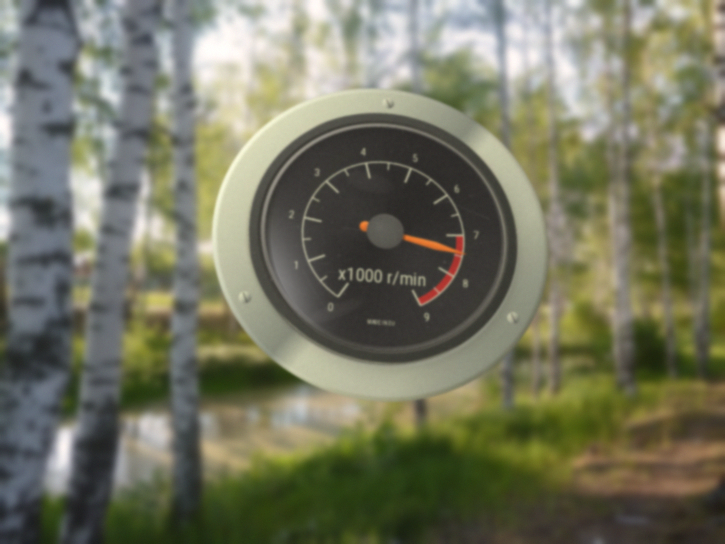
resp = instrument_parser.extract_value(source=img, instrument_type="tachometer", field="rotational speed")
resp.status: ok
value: 7500 rpm
